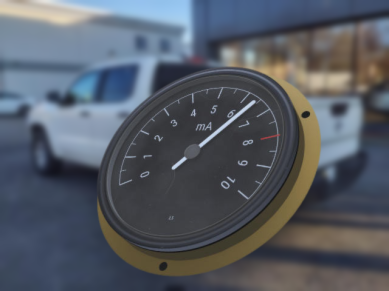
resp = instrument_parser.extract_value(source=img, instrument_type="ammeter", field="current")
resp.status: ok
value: 6.5 mA
